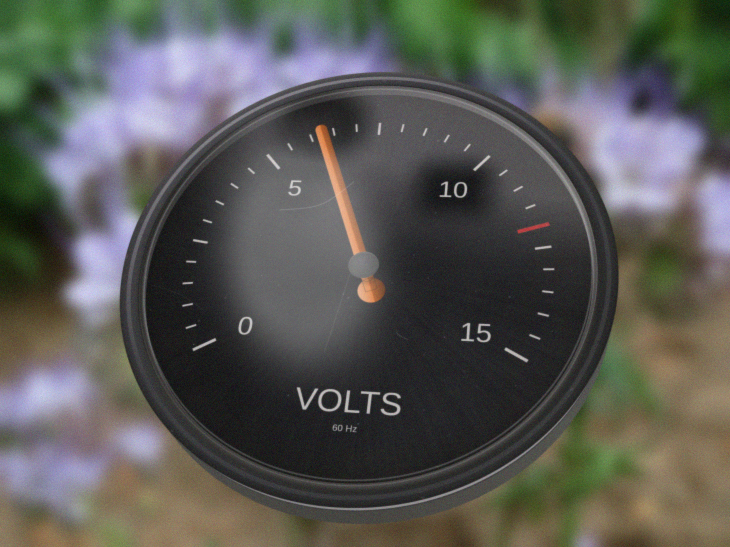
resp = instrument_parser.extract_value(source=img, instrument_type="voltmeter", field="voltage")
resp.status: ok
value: 6.25 V
